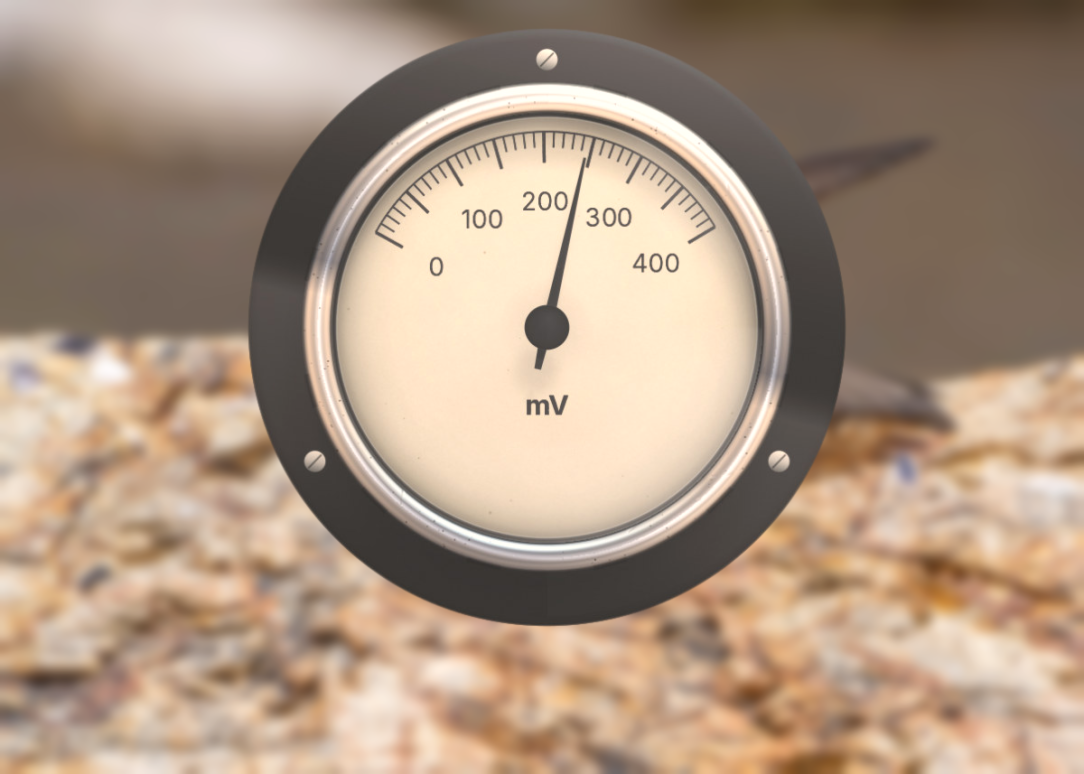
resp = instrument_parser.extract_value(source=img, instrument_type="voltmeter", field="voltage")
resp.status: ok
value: 245 mV
